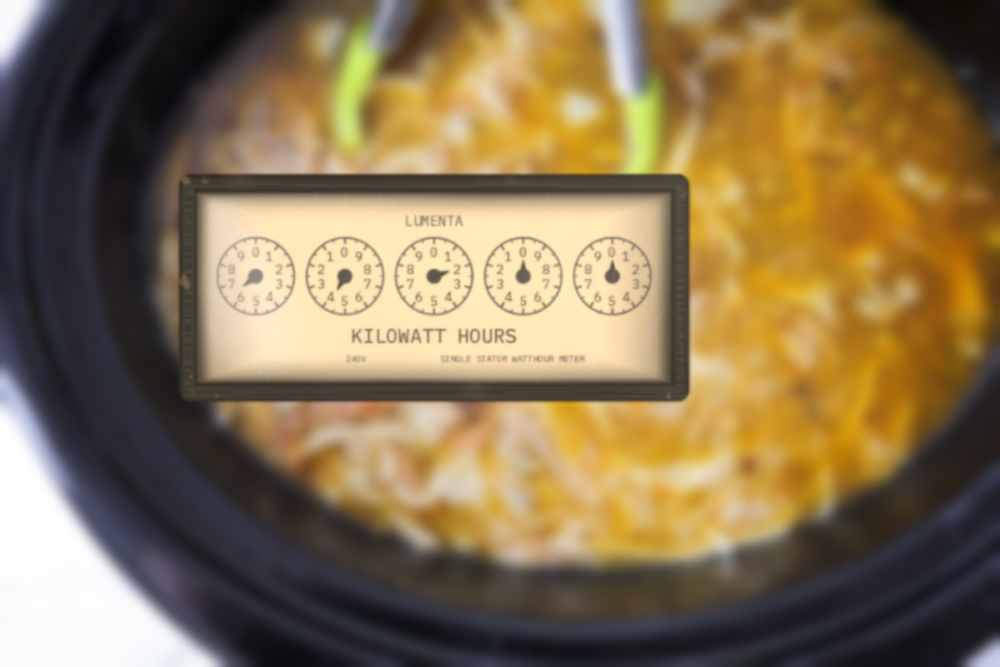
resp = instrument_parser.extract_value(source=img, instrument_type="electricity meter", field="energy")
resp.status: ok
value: 64200 kWh
